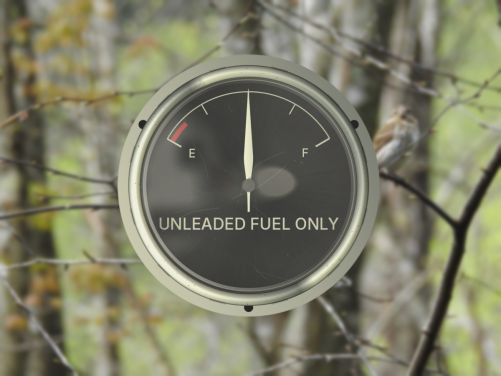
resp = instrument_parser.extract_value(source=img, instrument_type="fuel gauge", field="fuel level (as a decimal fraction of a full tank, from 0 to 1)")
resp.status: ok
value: 0.5
